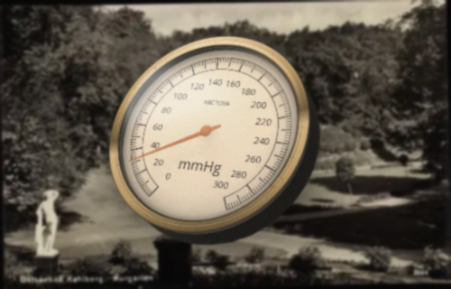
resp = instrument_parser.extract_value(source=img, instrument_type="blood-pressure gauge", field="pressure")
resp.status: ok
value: 30 mmHg
